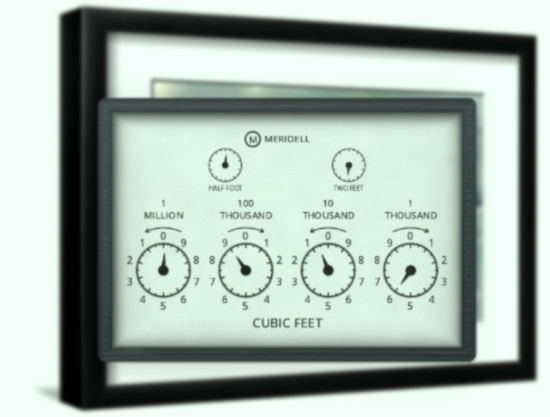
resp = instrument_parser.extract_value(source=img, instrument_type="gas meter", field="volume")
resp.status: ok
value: 990600 ft³
